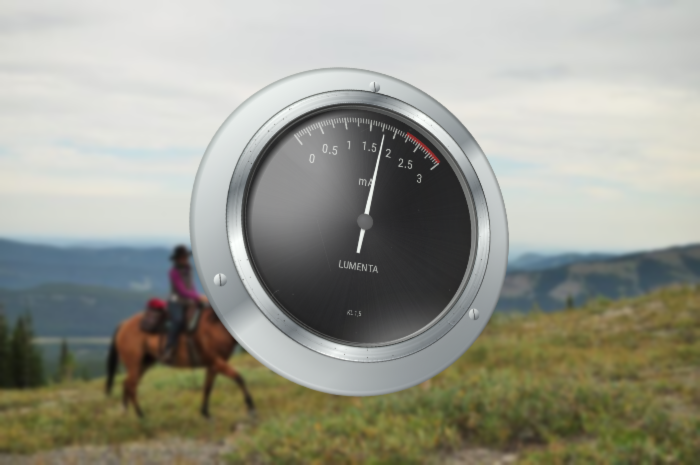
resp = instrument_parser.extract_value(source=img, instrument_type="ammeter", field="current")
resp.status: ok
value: 1.75 mA
